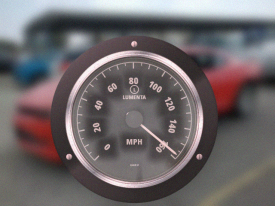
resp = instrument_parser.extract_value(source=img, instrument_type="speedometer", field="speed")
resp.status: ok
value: 157.5 mph
